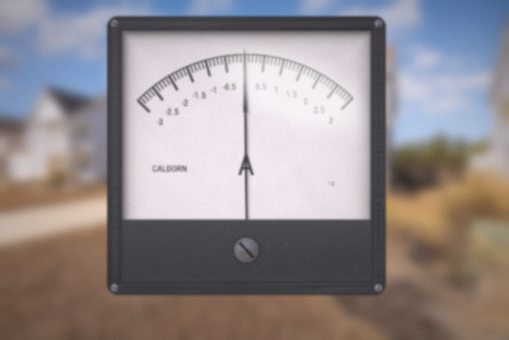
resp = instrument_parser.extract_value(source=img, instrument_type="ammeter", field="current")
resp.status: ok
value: 0 A
